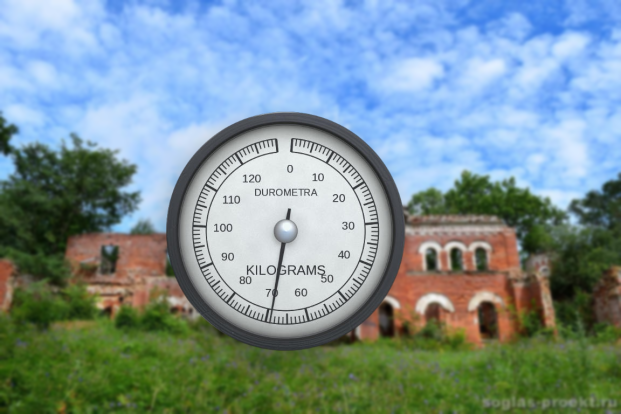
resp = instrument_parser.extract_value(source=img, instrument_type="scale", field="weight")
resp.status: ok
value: 69 kg
